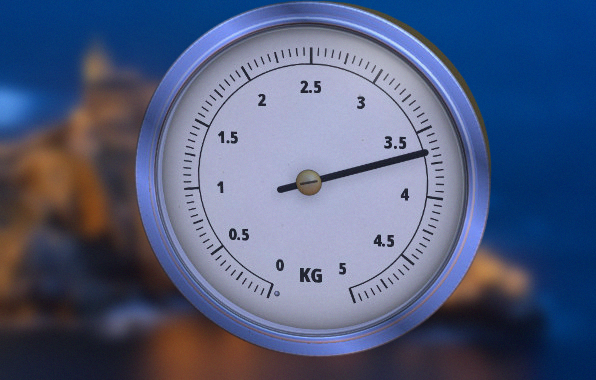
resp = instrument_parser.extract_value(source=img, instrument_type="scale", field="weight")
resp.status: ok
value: 3.65 kg
